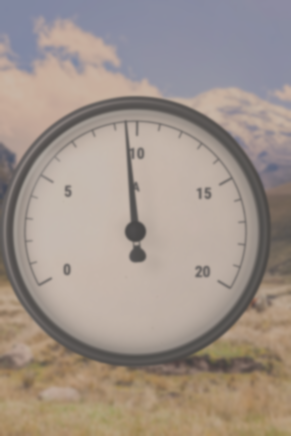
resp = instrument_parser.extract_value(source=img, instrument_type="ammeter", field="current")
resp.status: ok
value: 9.5 A
